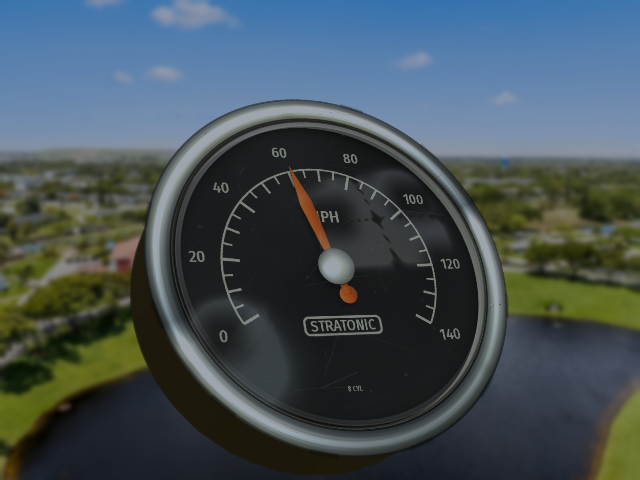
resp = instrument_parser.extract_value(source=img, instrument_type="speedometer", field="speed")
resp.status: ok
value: 60 mph
